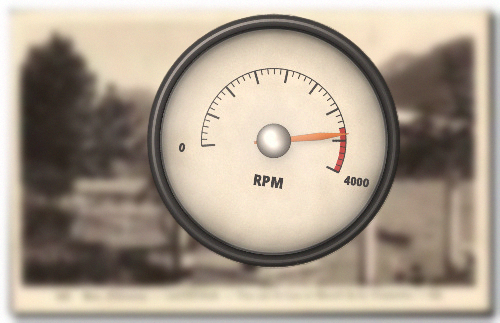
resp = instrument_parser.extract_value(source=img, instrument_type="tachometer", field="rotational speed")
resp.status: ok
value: 3400 rpm
